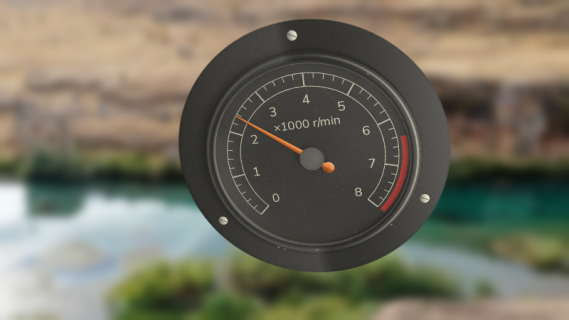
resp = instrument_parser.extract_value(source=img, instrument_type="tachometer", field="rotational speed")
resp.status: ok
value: 2400 rpm
